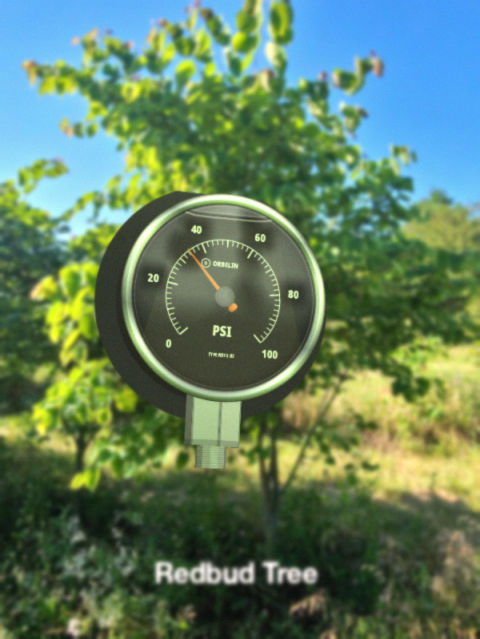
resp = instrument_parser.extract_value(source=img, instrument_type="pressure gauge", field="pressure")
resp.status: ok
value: 34 psi
